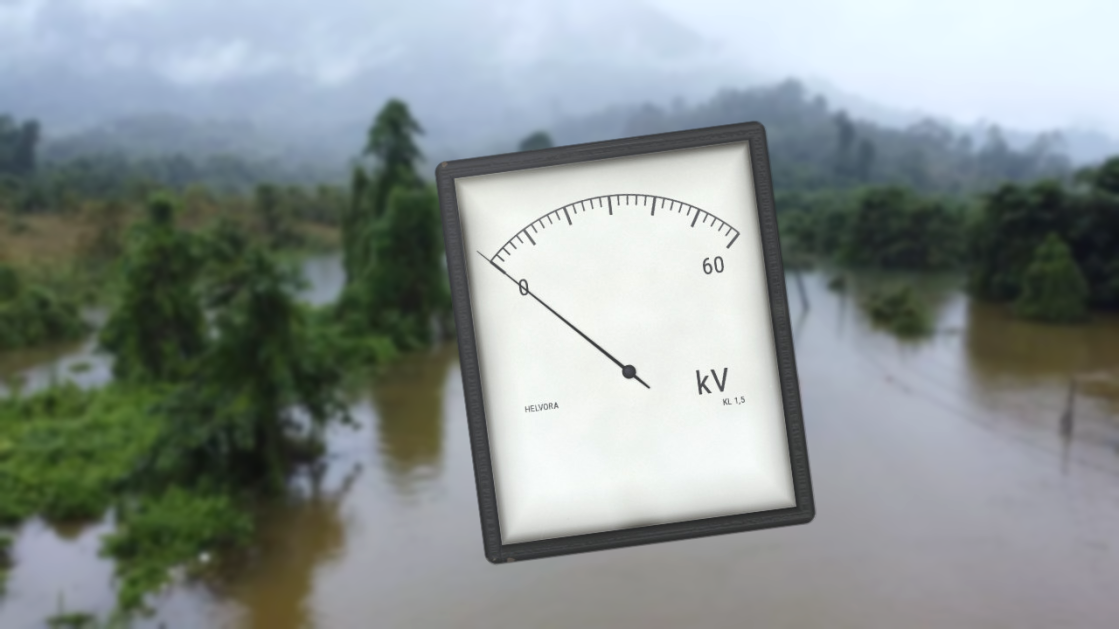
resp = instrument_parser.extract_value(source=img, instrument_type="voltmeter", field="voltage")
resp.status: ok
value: 0 kV
